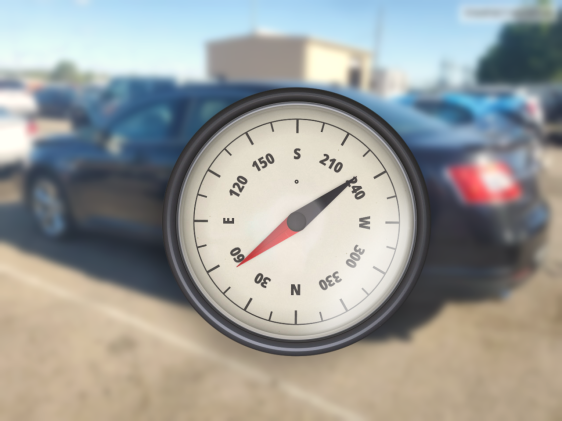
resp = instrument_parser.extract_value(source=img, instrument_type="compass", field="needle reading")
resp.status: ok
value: 52.5 °
